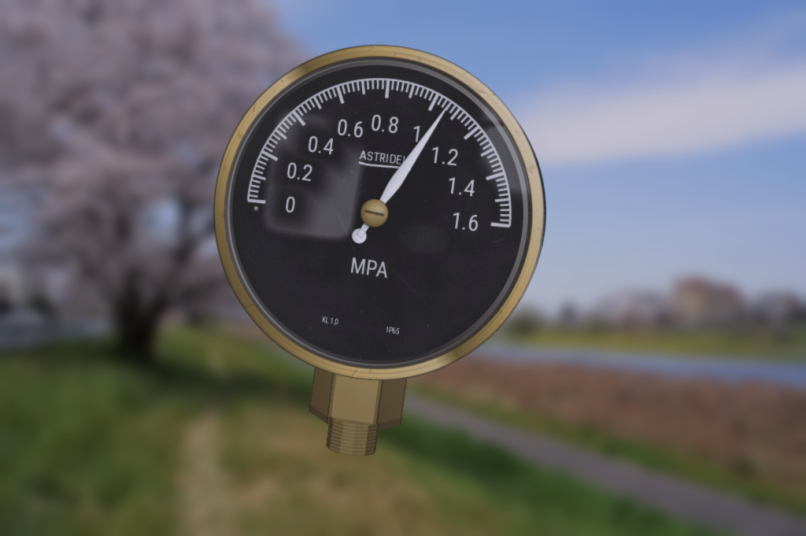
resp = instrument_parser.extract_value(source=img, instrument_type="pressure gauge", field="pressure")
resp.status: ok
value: 1.06 MPa
